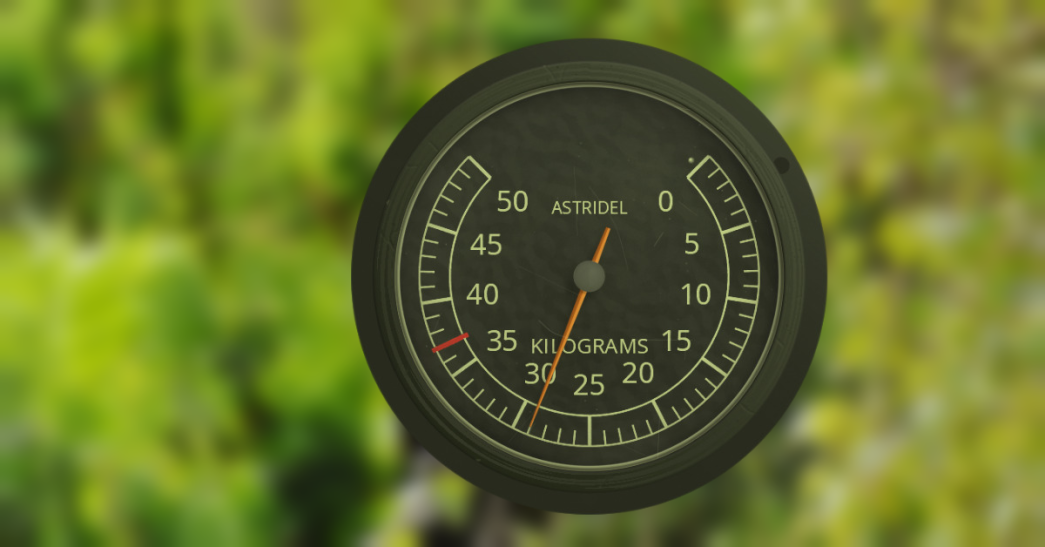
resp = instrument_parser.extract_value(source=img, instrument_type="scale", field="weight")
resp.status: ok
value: 29 kg
